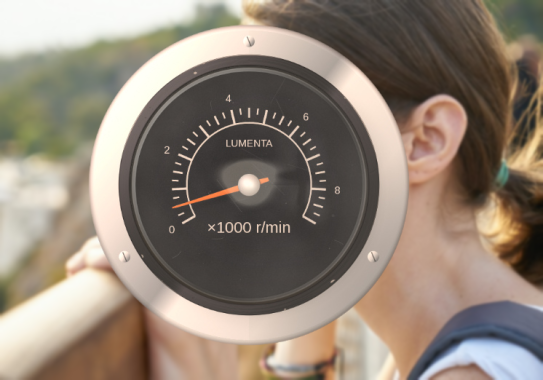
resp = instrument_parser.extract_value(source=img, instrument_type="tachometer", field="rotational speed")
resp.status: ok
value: 500 rpm
